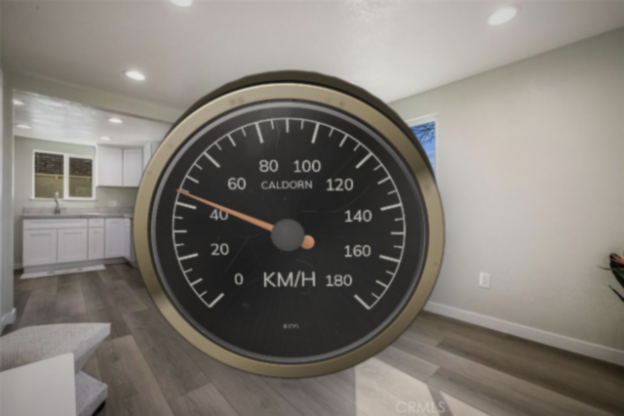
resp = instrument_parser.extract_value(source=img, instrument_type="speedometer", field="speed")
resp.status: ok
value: 45 km/h
